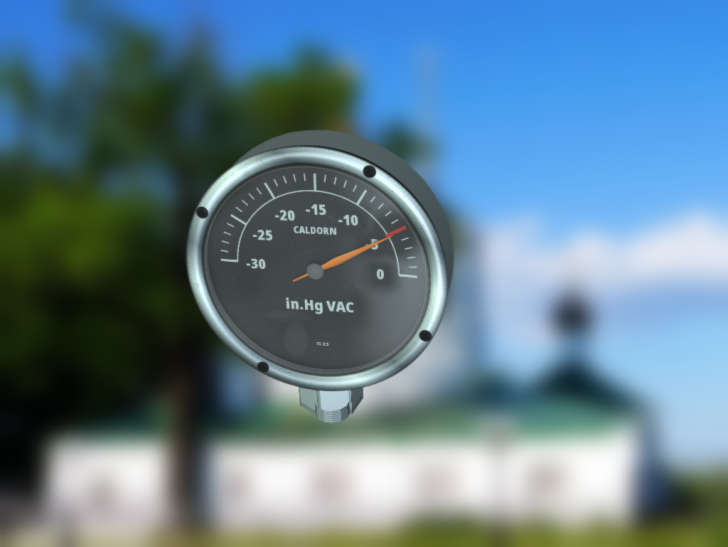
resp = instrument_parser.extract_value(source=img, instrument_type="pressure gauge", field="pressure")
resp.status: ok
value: -5 inHg
